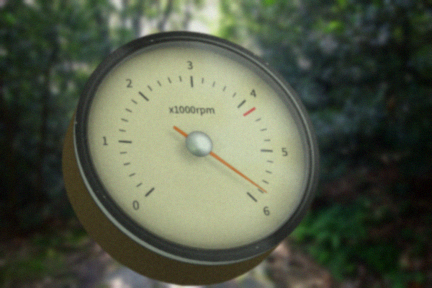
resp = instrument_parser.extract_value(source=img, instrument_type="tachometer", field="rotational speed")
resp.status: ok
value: 5800 rpm
